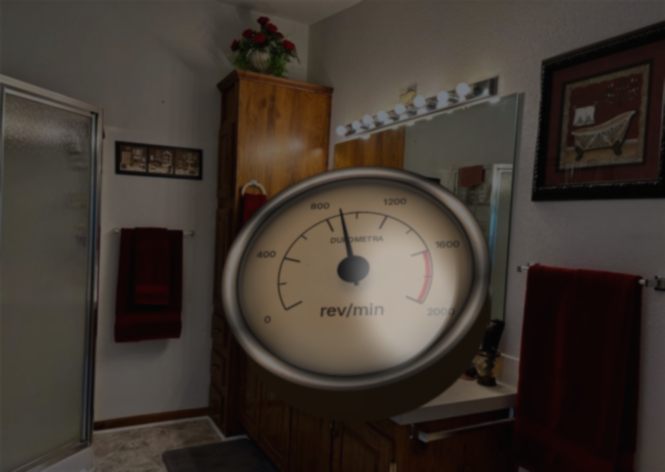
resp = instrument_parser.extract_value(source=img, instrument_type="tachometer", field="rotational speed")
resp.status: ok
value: 900 rpm
